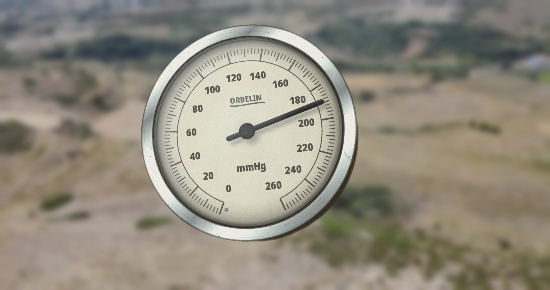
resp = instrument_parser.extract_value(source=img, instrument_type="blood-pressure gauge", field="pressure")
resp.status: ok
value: 190 mmHg
